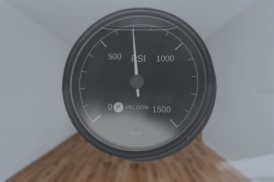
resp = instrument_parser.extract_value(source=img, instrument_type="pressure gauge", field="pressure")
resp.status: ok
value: 700 psi
